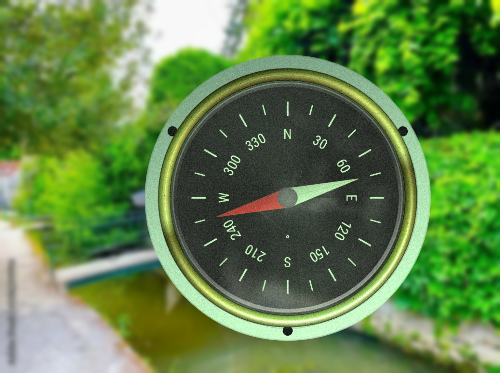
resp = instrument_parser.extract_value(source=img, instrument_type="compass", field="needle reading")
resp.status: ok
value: 255 °
